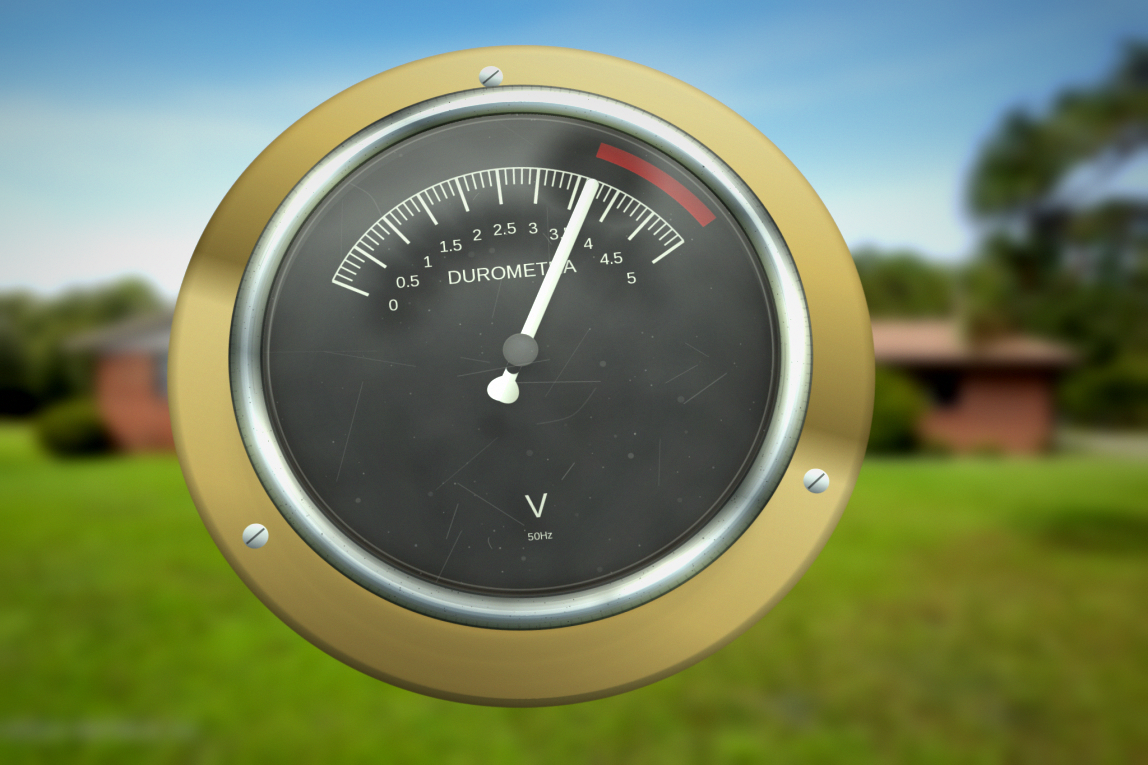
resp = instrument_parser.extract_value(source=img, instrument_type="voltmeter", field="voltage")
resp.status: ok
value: 3.7 V
